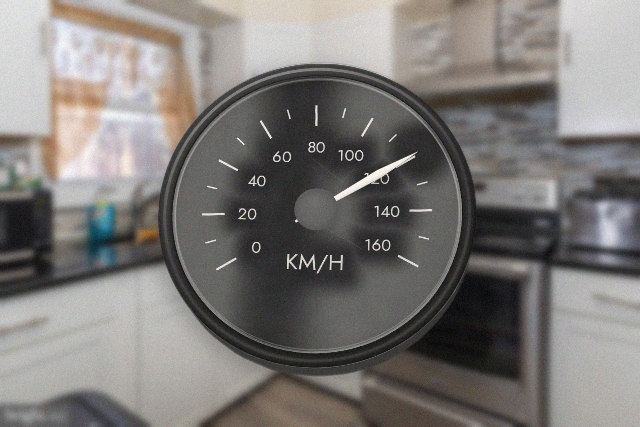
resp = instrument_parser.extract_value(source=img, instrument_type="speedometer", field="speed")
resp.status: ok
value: 120 km/h
